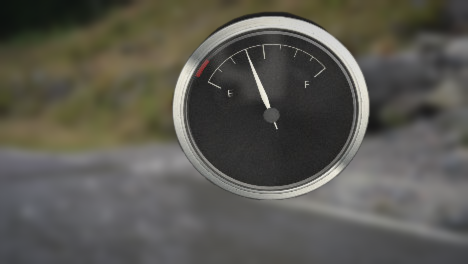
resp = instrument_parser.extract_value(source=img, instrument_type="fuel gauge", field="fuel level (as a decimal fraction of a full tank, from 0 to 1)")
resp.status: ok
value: 0.375
